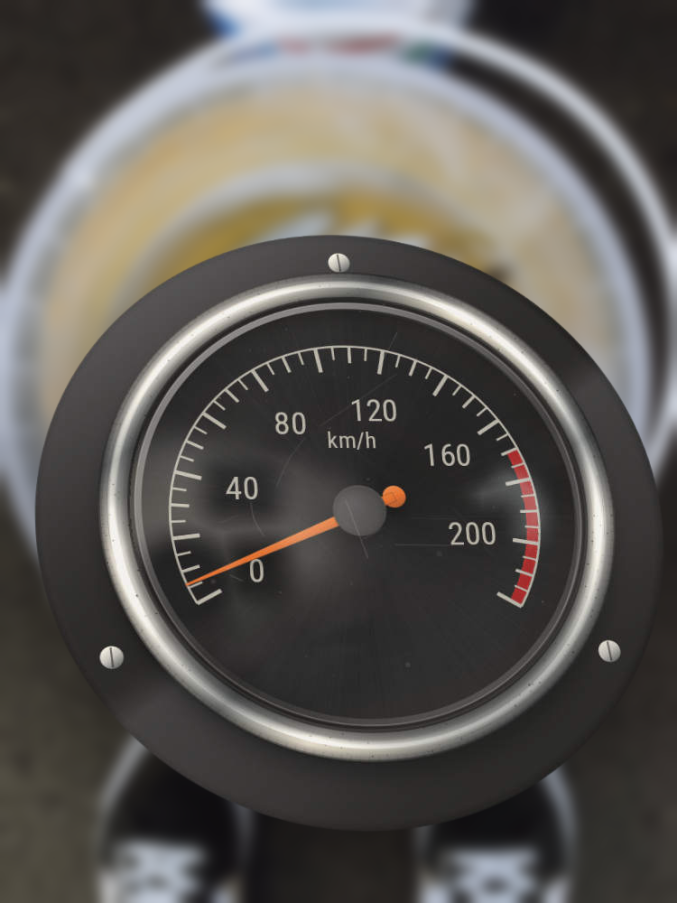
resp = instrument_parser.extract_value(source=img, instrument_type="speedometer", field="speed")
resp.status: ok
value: 5 km/h
